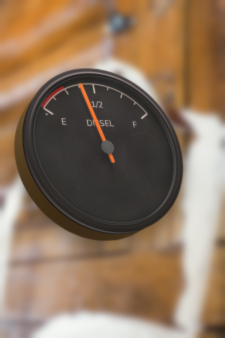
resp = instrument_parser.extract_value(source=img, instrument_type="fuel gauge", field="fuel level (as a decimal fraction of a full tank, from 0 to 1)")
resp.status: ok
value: 0.375
